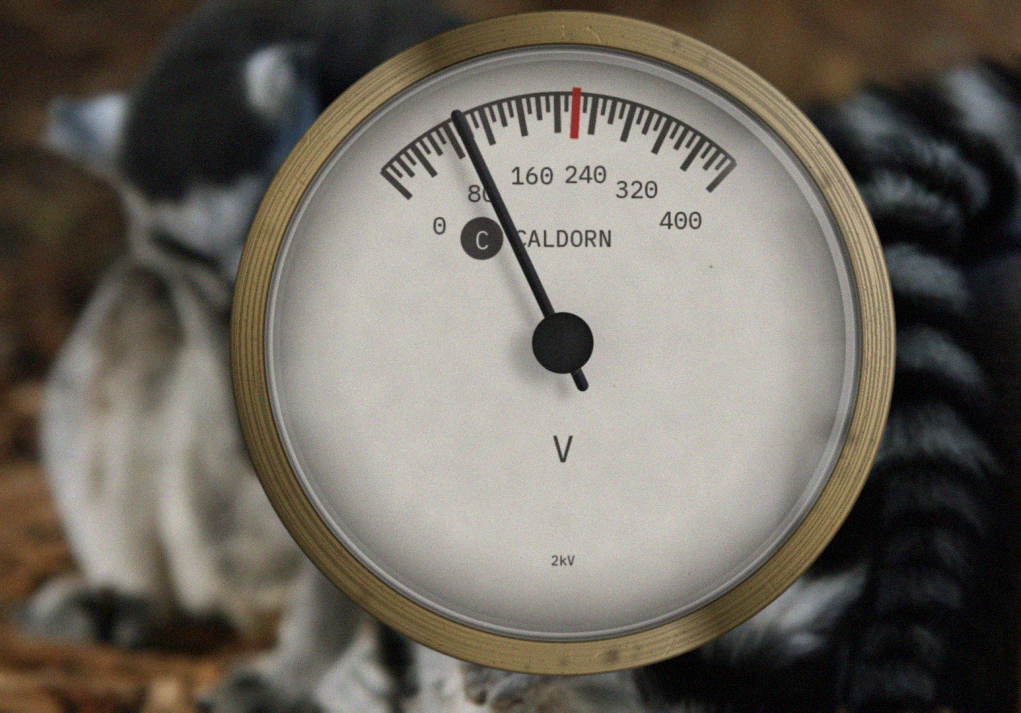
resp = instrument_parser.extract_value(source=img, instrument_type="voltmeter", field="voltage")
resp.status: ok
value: 95 V
